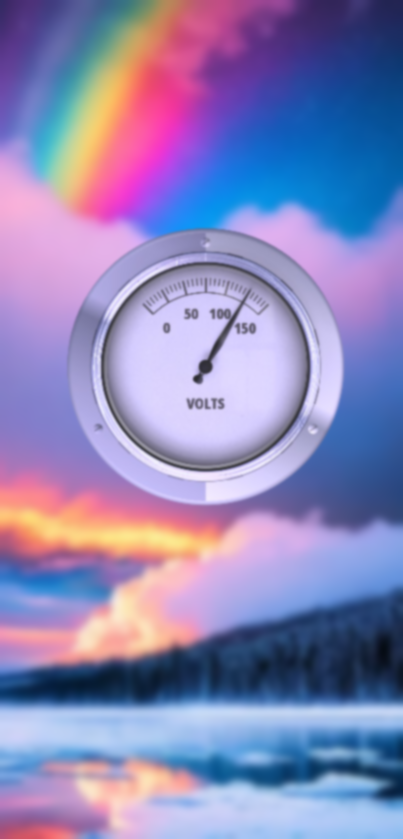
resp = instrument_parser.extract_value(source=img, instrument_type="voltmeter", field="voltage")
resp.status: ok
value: 125 V
